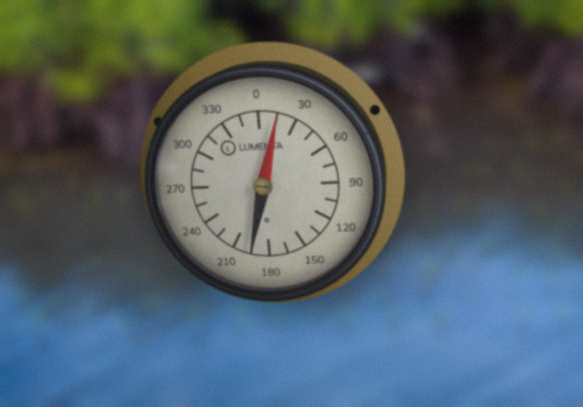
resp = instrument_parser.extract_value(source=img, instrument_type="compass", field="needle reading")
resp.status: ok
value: 15 °
